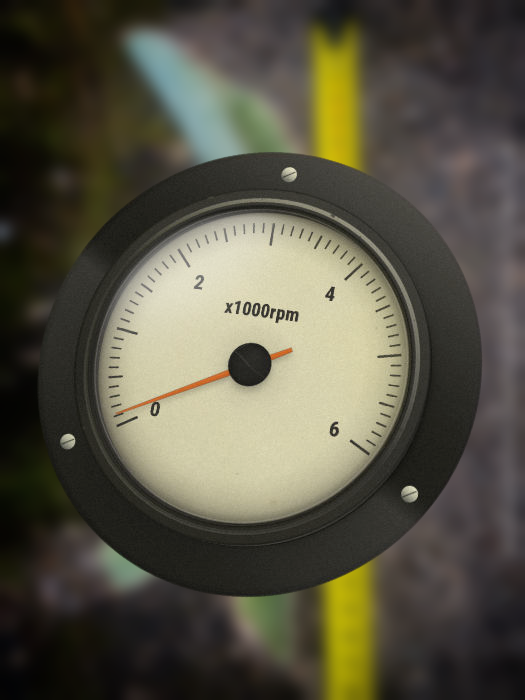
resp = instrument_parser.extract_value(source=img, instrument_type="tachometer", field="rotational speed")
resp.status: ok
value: 100 rpm
